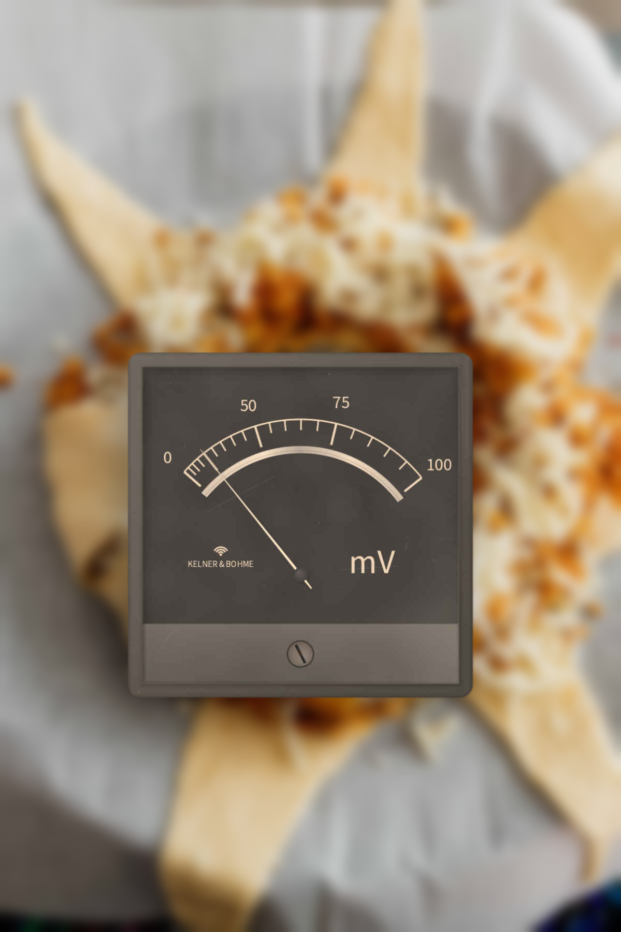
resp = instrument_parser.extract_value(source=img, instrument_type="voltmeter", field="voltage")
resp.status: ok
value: 25 mV
